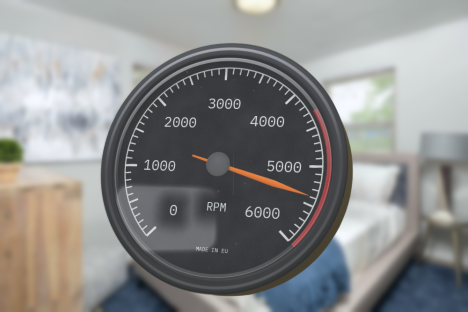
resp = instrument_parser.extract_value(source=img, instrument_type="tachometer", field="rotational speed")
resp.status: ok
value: 5400 rpm
